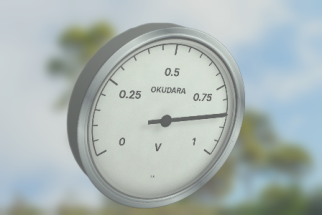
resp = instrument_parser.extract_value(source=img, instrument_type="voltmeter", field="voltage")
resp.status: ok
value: 0.85 V
